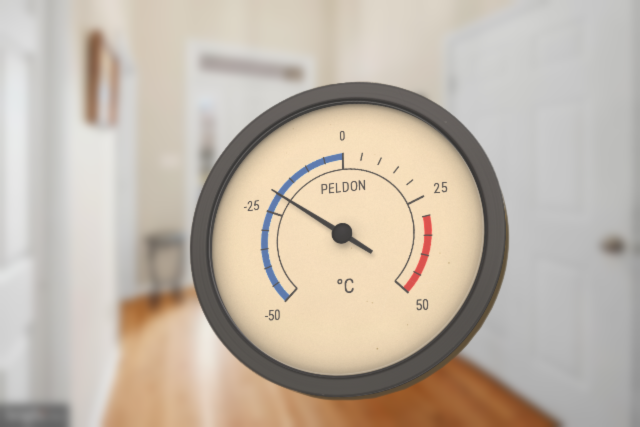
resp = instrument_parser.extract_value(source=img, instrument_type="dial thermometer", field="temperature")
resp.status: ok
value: -20 °C
